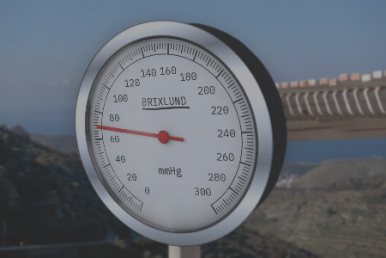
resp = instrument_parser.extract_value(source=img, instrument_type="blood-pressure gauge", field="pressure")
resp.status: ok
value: 70 mmHg
